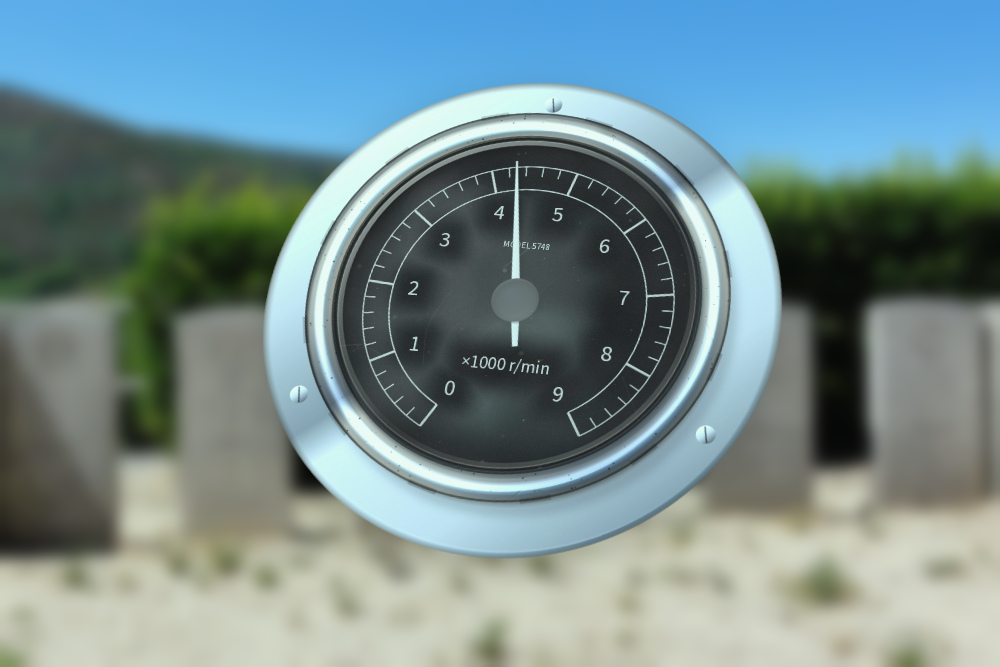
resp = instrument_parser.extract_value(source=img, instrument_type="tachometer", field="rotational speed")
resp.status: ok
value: 4300 rpm
